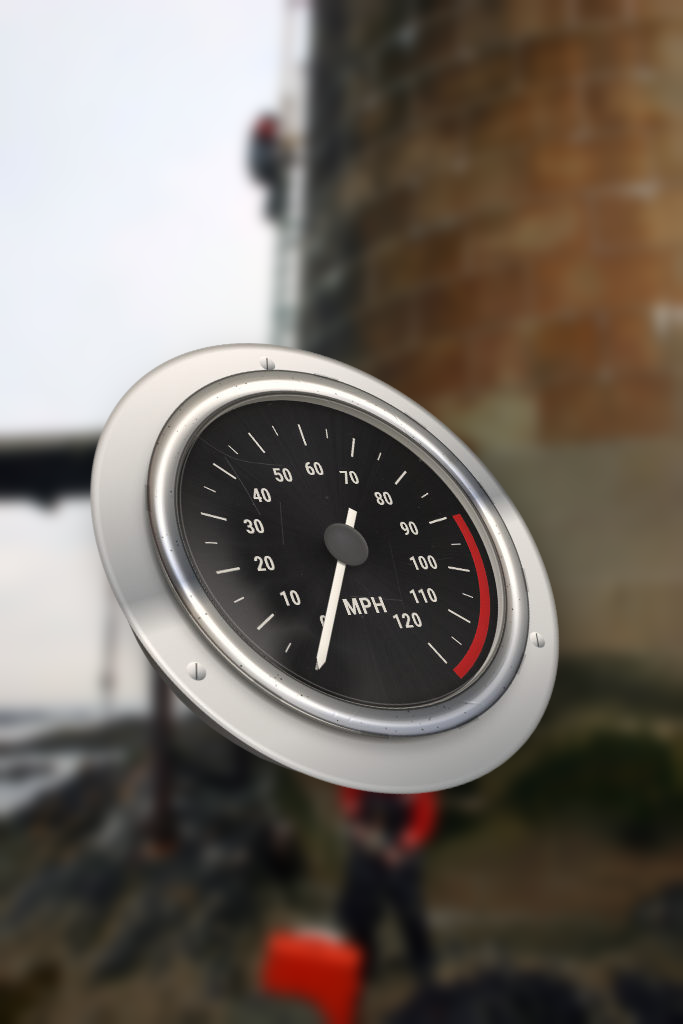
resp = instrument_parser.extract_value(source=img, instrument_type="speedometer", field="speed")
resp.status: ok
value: 0 mph
